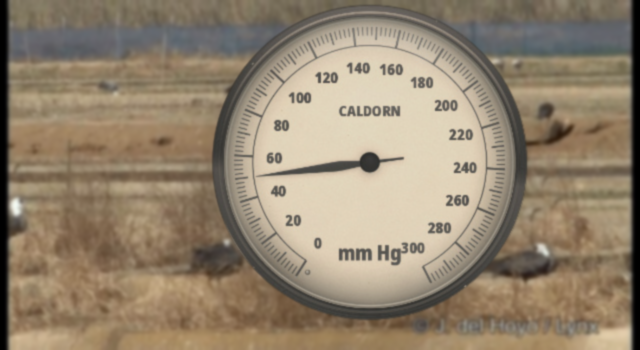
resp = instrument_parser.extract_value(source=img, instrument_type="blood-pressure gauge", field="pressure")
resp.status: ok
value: 50 mmHg
